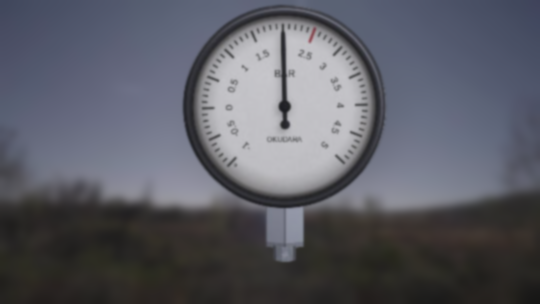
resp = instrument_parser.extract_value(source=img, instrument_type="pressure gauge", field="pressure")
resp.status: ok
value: 2 bar
